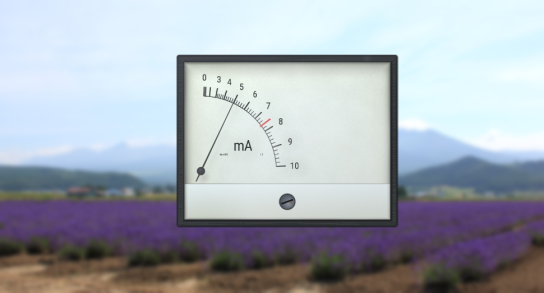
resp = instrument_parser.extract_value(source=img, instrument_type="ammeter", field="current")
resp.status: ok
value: 5 mA
